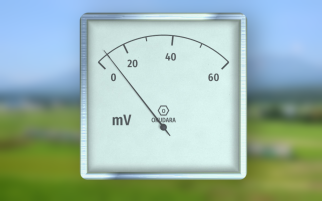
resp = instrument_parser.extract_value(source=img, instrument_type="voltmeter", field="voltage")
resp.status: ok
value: 10 mV
